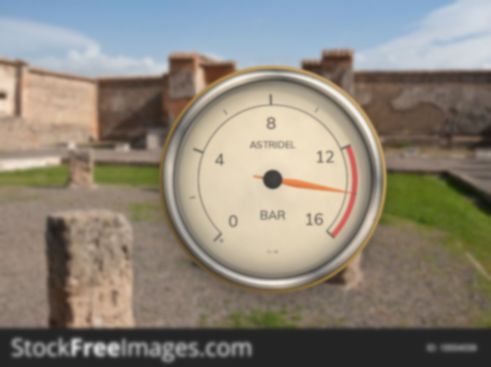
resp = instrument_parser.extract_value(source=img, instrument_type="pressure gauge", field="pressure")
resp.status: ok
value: 14 bar
